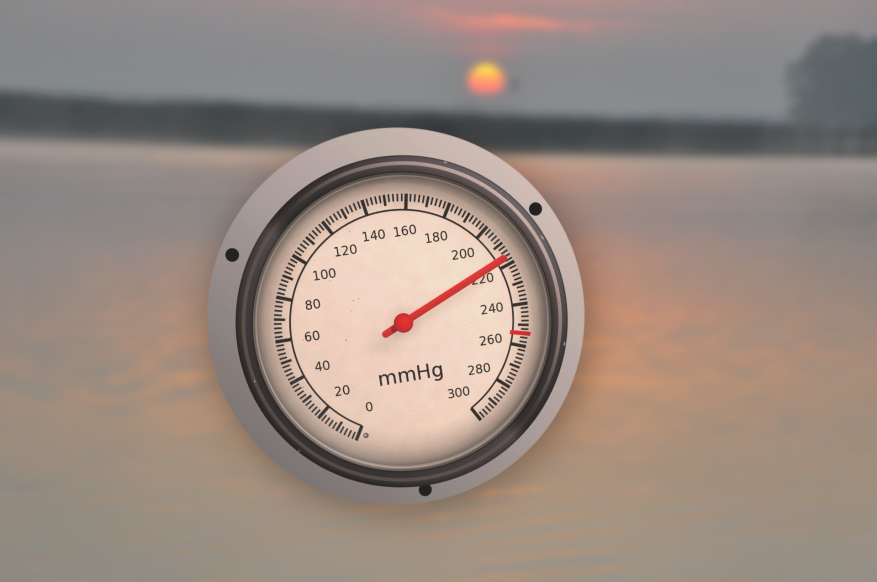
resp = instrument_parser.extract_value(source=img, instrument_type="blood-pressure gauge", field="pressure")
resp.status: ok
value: 216 mmHg
